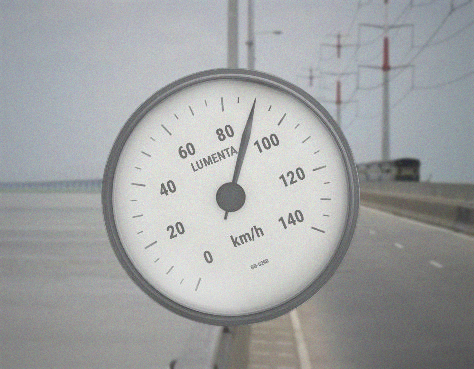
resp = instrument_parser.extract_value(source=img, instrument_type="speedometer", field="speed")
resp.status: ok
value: 90 km/h
